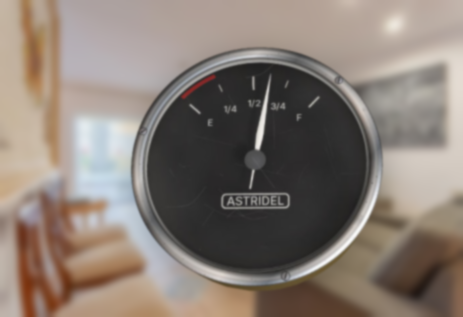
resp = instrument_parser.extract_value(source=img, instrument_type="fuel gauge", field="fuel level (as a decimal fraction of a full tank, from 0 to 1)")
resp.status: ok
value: 0.625
